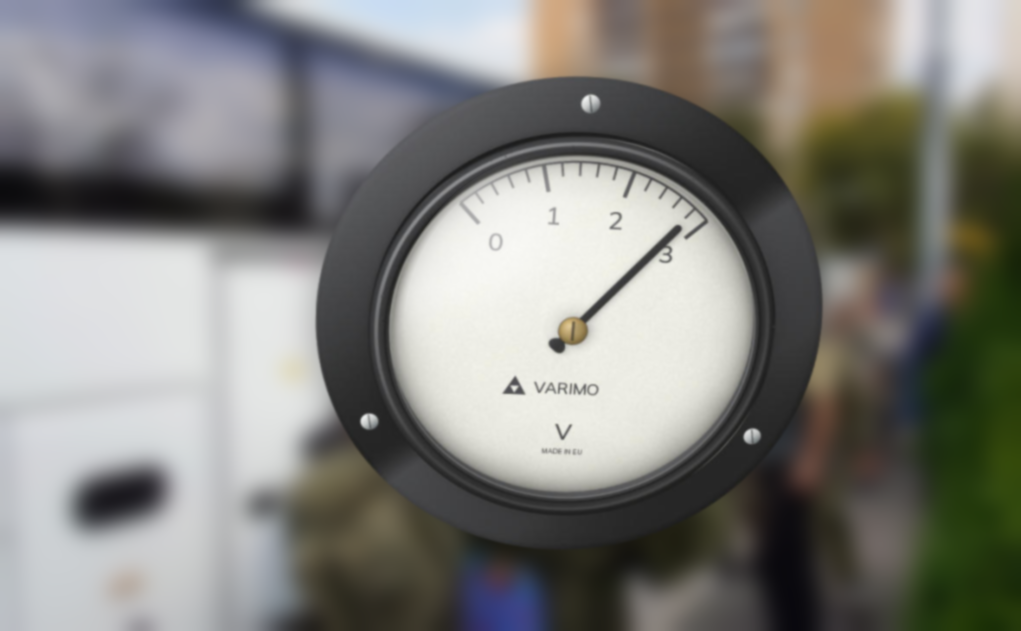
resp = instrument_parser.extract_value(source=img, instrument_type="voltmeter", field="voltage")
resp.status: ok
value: 2.8 V
